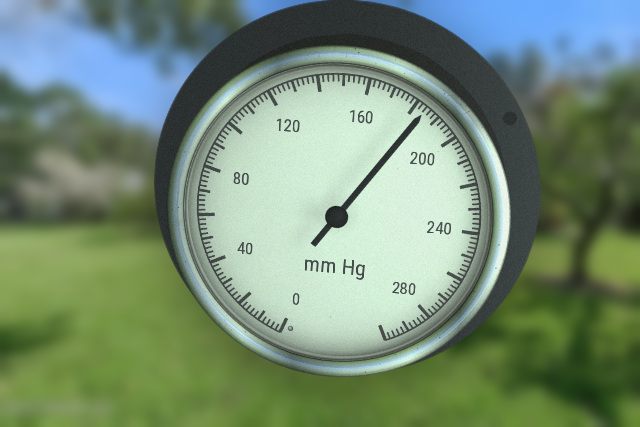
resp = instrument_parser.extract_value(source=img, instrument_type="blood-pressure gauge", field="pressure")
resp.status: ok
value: 184 mmHg
